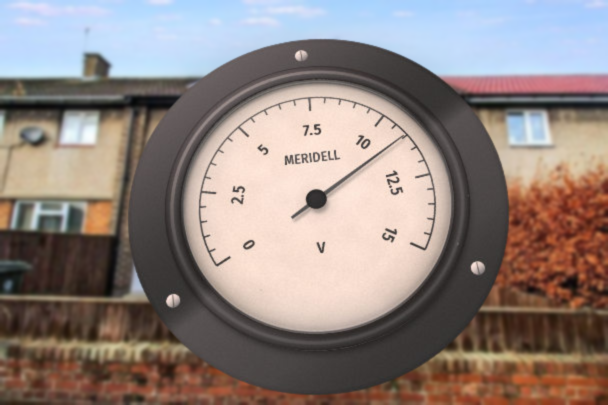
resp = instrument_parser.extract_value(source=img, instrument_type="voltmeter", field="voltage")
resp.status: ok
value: 11 V
